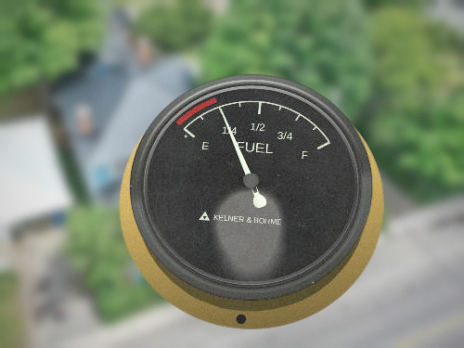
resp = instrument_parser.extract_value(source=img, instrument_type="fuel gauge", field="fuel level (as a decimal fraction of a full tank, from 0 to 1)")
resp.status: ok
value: 0.25
